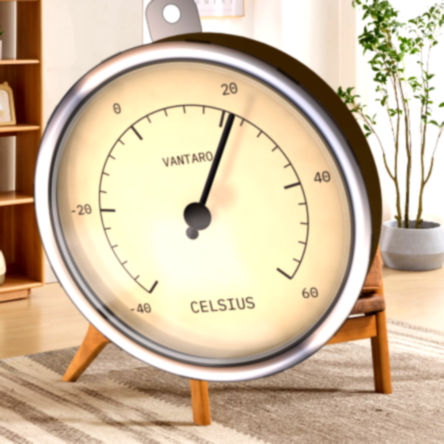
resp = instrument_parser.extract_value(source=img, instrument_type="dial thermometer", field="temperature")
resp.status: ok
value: 22 °C
